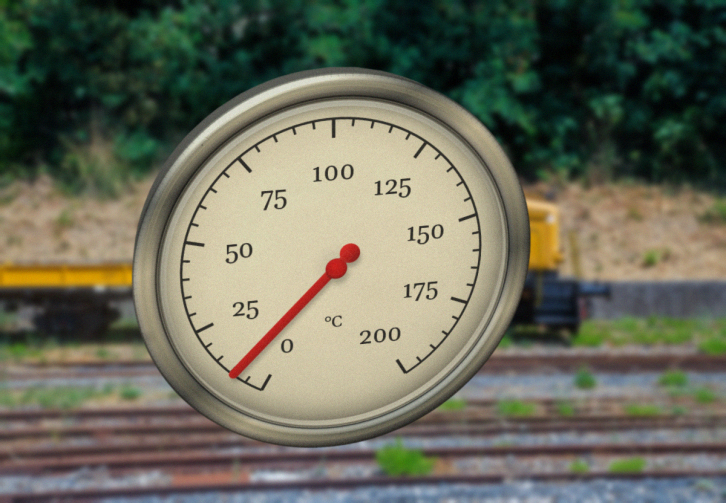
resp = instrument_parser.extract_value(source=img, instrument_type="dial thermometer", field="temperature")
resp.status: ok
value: 10 °C
